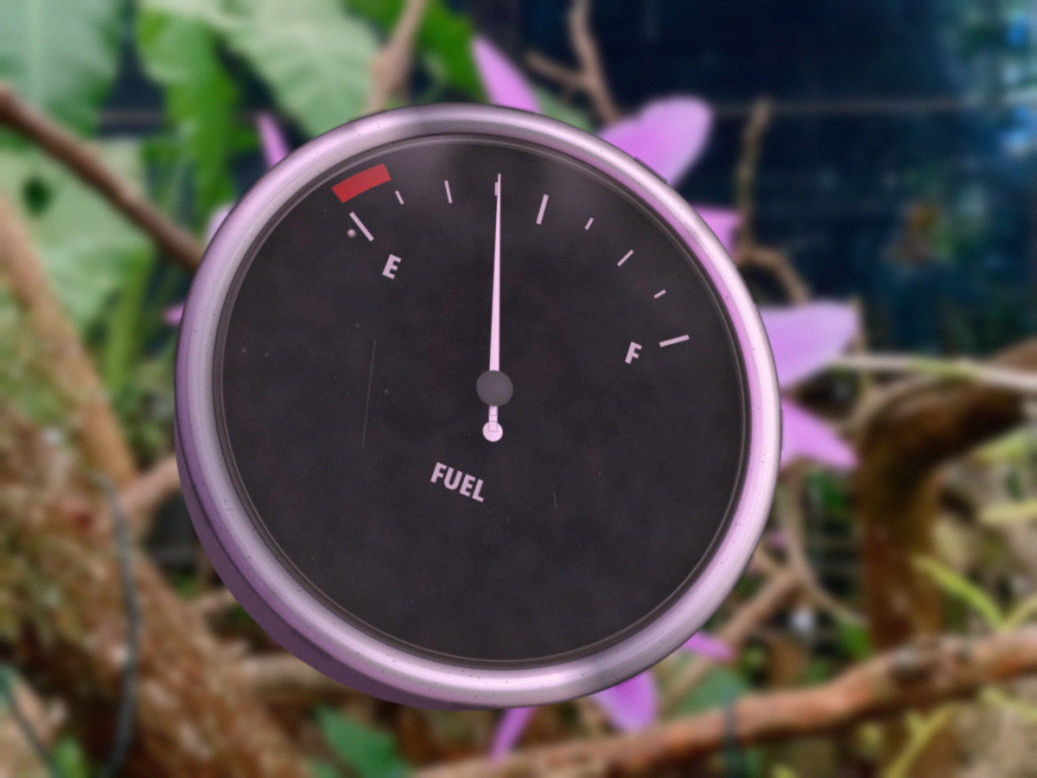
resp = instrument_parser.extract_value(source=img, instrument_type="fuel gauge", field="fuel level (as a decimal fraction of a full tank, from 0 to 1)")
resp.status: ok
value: 0.375
